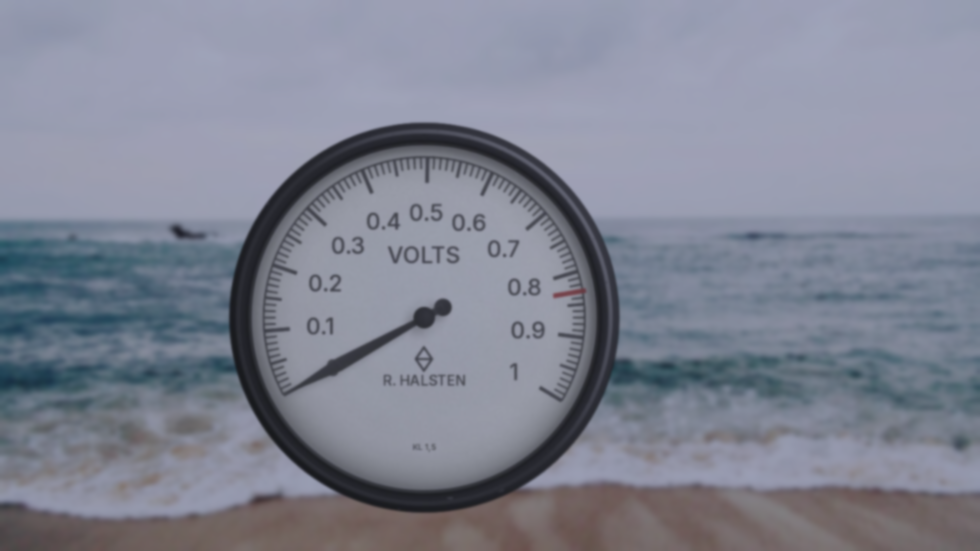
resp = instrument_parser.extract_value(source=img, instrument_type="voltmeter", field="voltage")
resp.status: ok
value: 0 V
